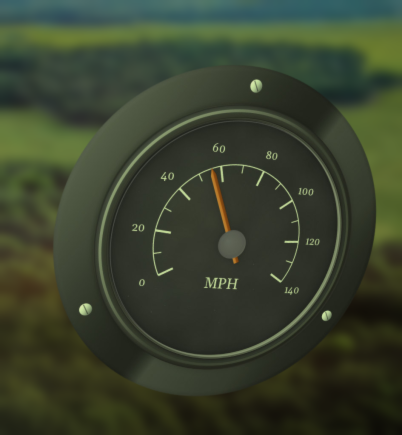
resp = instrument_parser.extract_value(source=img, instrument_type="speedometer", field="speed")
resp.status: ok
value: 55 mph
